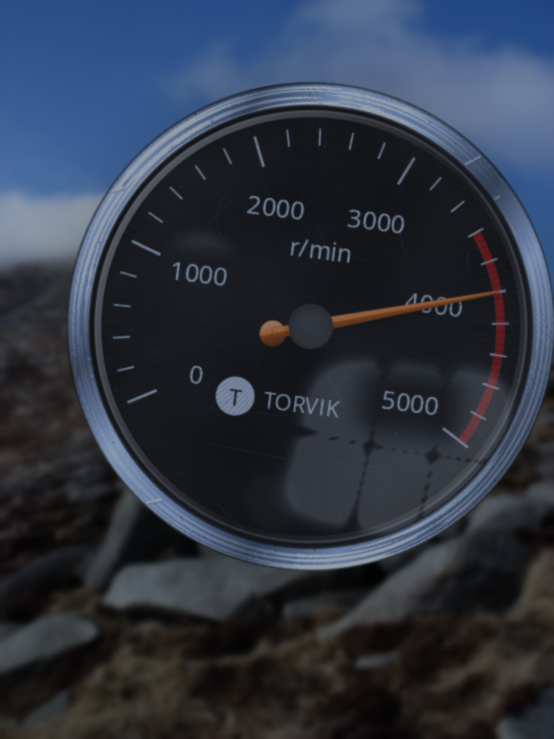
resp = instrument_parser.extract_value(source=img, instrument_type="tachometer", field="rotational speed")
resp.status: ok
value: 4000 rpm
